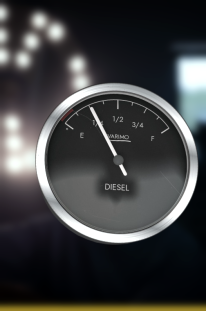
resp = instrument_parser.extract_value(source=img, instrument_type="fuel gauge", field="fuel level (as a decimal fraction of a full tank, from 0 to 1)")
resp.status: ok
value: 0.25
